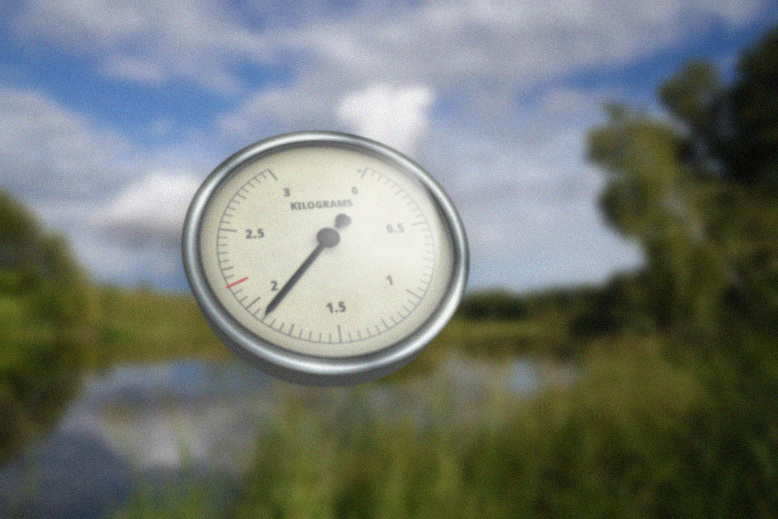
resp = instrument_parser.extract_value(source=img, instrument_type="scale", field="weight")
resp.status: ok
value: 1.9 kg
